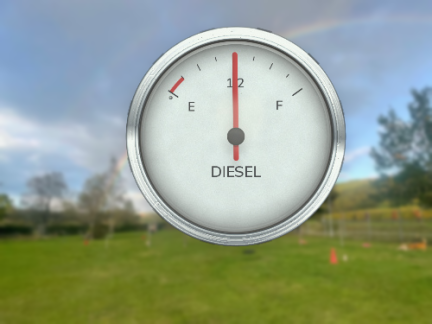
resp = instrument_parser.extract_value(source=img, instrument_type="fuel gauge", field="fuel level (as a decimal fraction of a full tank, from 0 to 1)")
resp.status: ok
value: 0.5
